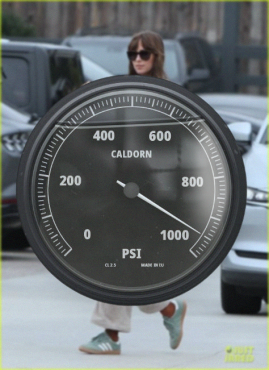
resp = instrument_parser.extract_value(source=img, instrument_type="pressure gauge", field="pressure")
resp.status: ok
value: 950 psi
